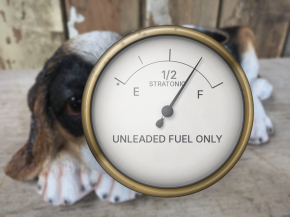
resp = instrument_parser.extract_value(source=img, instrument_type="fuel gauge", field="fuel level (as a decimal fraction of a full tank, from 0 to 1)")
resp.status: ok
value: 0.75
